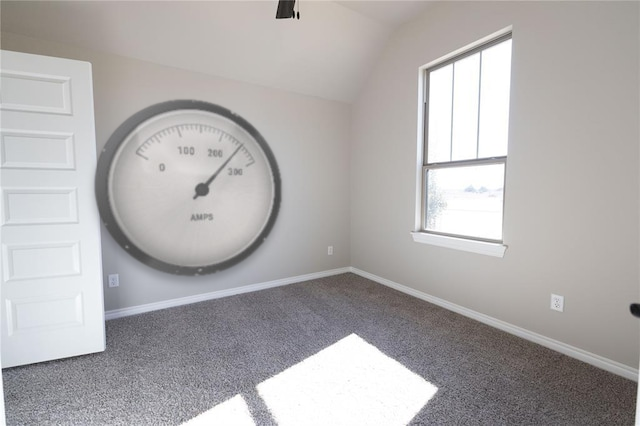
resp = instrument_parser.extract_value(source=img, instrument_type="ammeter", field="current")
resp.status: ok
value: 250 A
